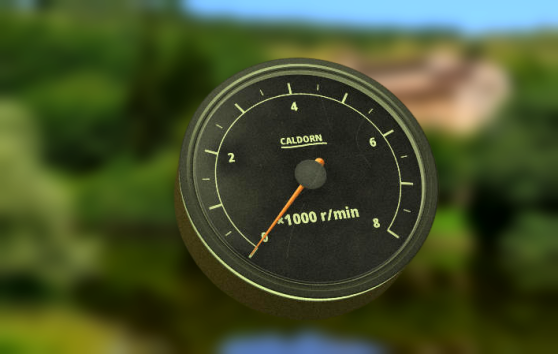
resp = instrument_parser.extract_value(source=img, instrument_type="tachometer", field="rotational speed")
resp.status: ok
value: 0 rpm
